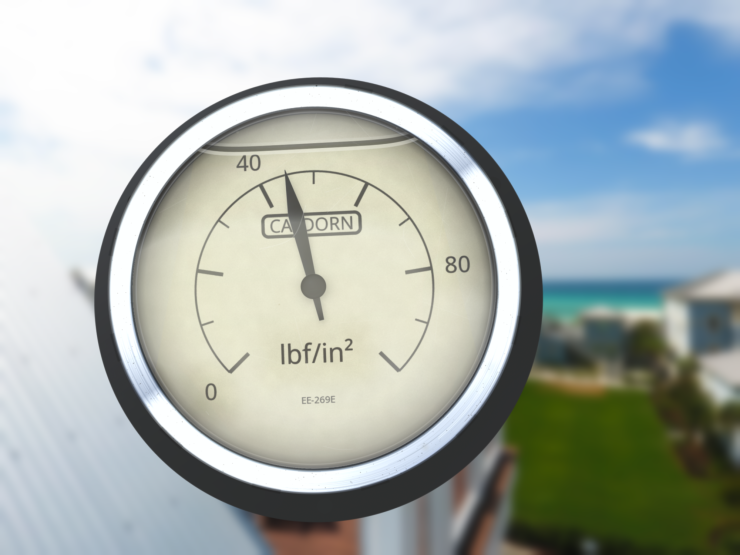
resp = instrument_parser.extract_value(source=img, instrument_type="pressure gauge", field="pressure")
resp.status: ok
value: 45 psi
